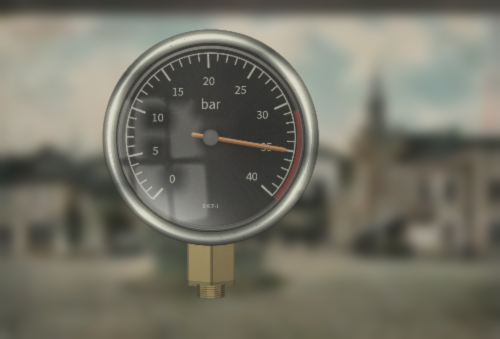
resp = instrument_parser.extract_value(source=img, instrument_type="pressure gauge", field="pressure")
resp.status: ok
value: 35 bar
